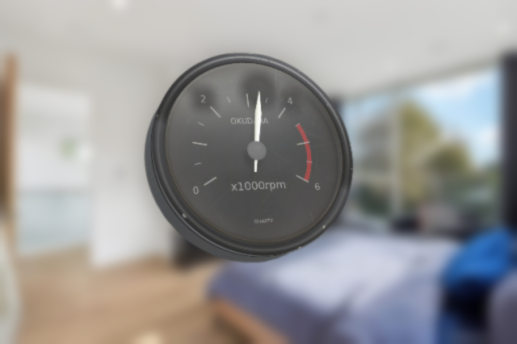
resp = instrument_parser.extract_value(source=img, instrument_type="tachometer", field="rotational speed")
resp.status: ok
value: 3250 rpm
